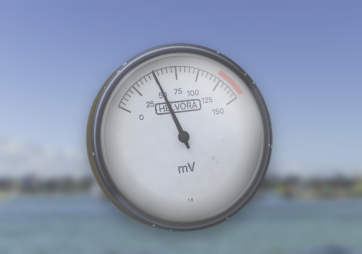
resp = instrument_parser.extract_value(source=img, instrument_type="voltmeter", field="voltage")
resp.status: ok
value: 50 mV
